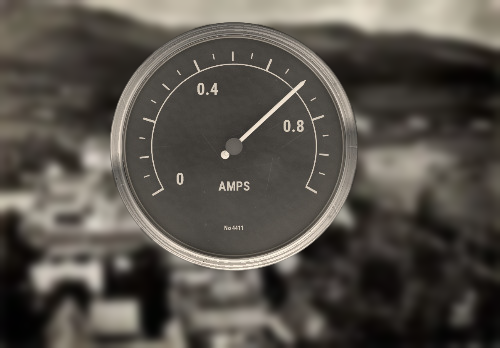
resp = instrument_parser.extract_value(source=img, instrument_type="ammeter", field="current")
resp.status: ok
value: 0.7 A
